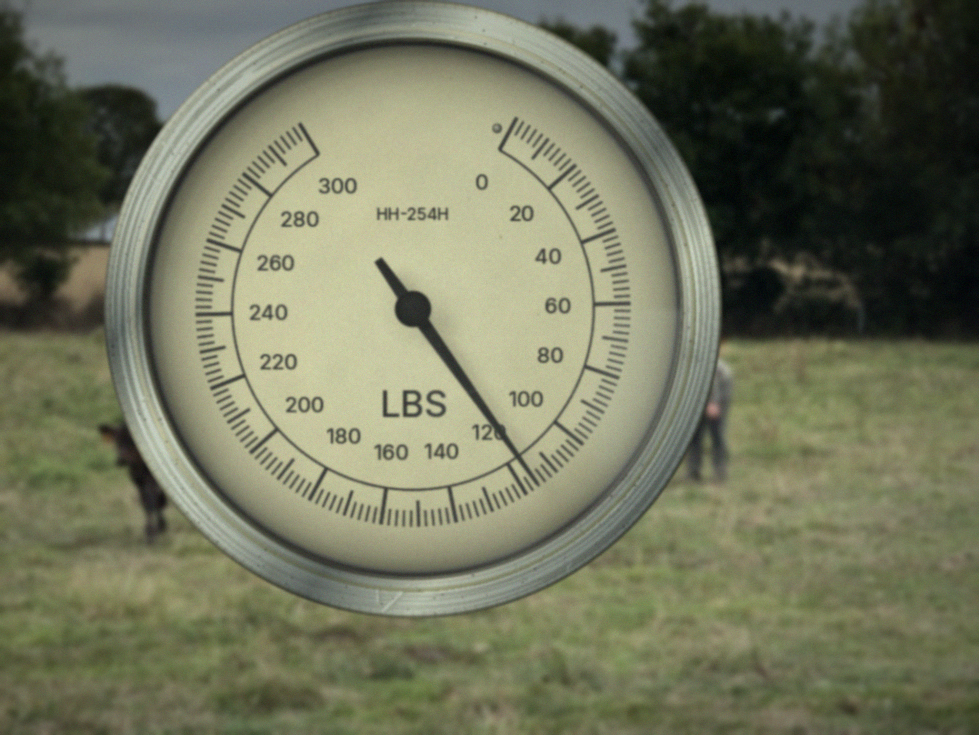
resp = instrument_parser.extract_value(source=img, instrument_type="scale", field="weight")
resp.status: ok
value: 116 lb
